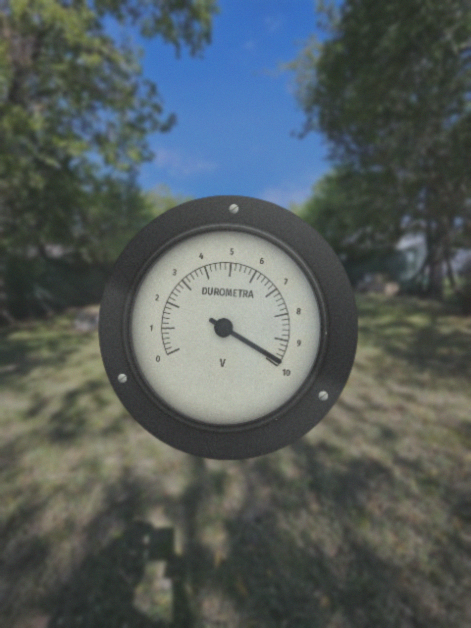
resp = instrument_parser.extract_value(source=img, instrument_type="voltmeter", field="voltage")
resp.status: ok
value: 9.8 V
